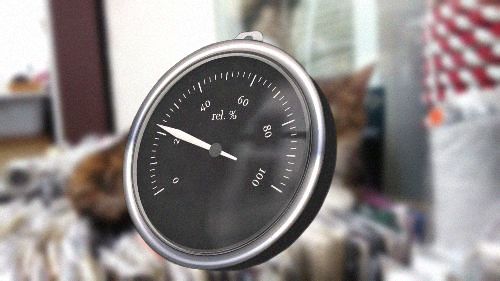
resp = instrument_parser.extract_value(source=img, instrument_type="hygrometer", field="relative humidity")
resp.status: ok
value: 22 %
